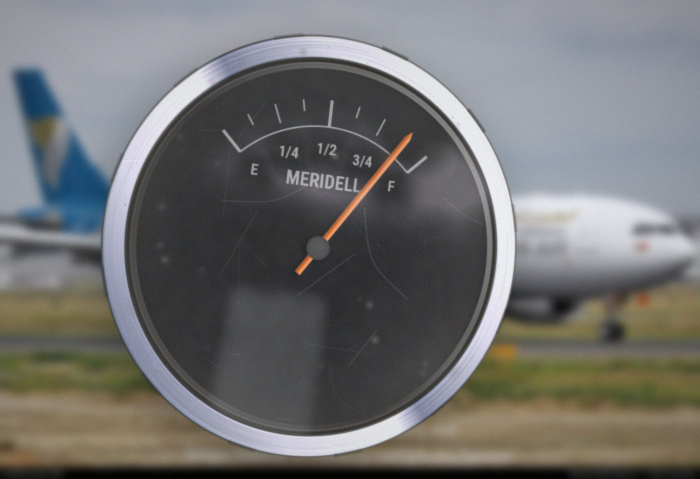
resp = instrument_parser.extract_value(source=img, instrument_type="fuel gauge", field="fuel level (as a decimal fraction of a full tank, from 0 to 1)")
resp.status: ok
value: 0.875
